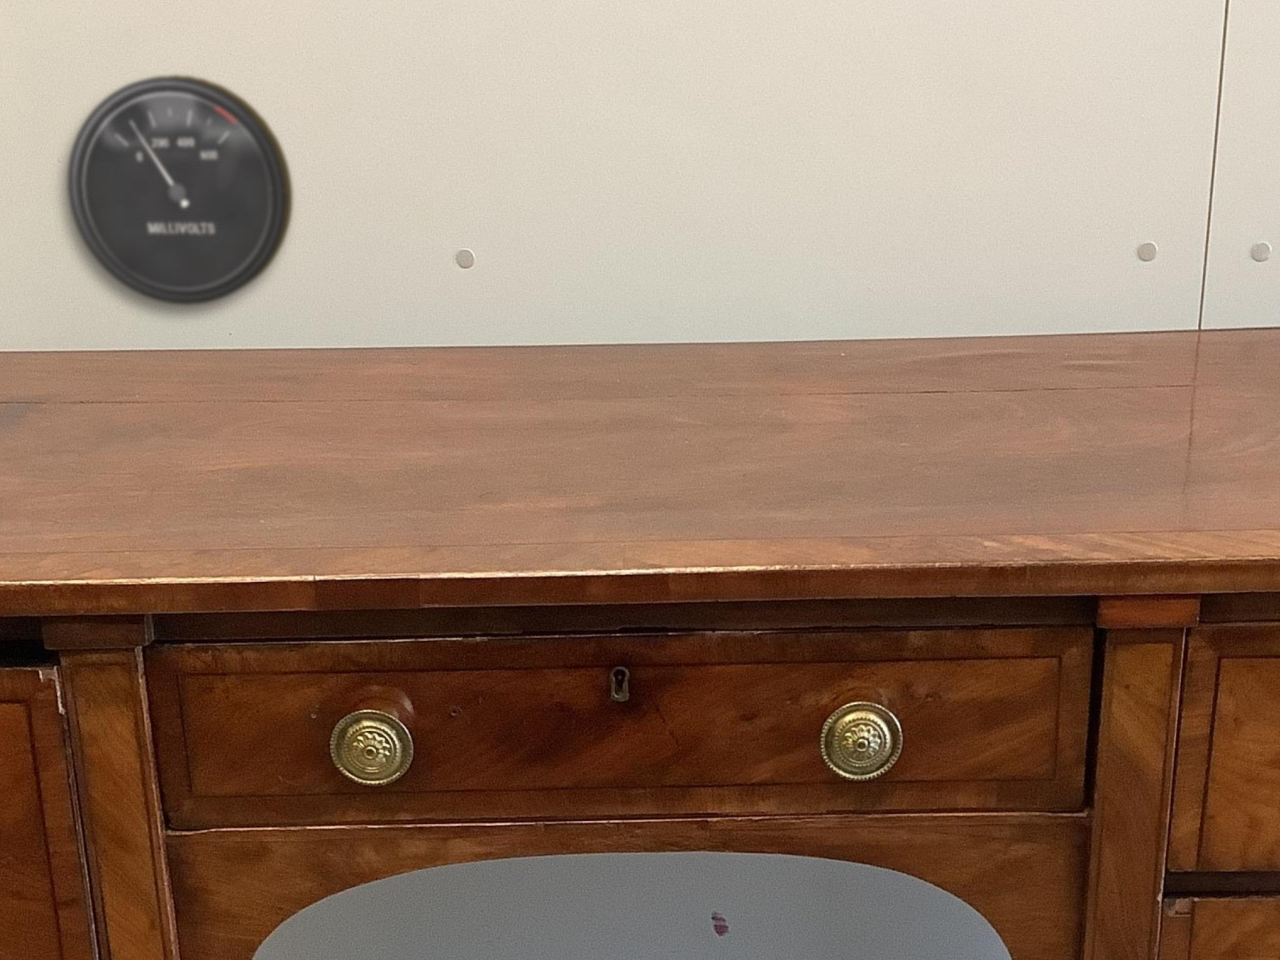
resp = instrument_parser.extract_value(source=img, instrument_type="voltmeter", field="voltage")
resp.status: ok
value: 100 mV
